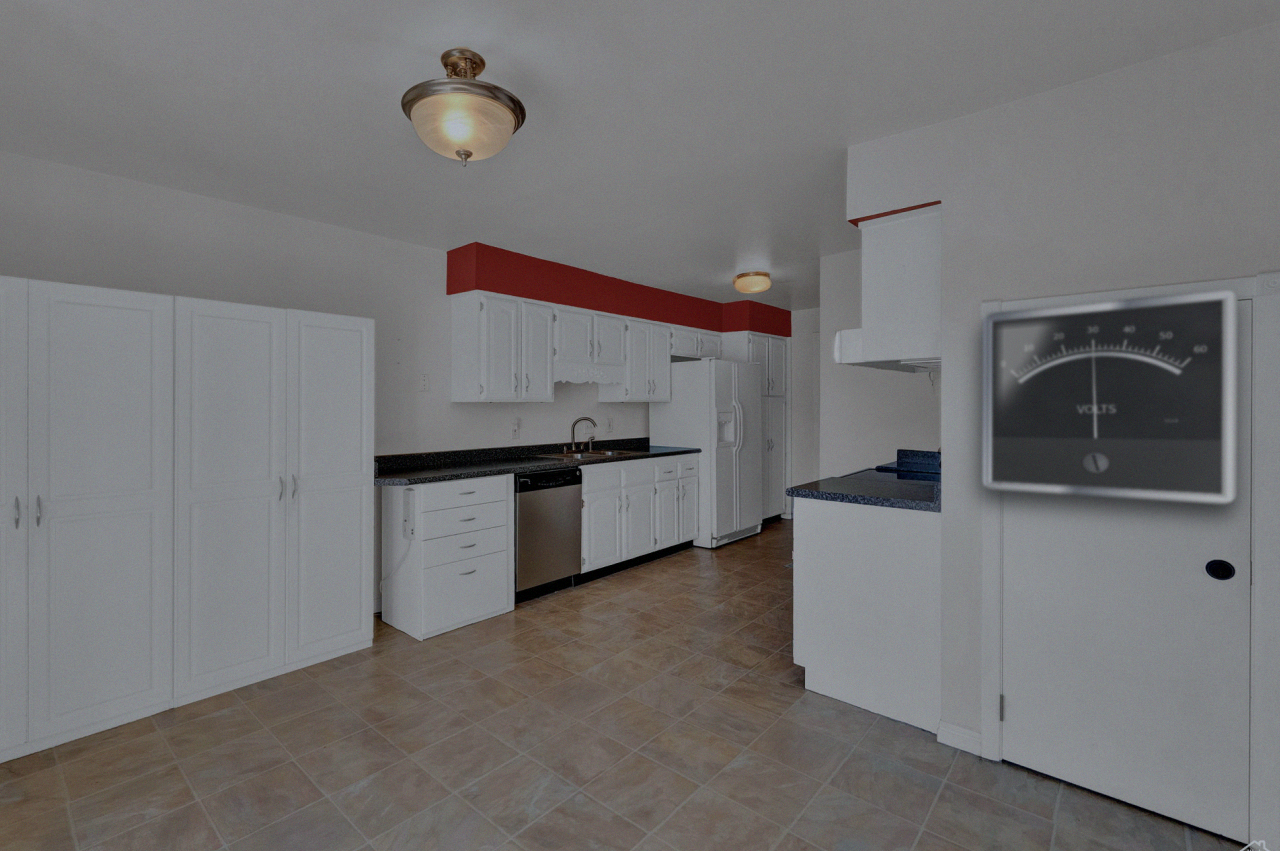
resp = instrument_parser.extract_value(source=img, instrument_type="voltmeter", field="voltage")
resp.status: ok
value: 30 V
